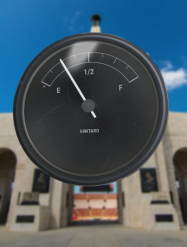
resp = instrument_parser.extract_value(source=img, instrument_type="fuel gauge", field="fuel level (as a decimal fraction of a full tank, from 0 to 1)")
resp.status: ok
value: 0.25
